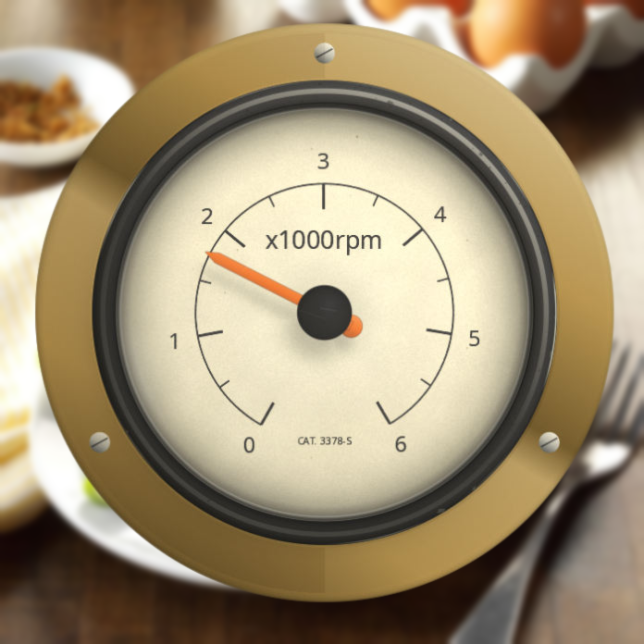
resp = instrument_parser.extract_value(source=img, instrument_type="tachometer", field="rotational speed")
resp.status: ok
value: 1750 rpm
